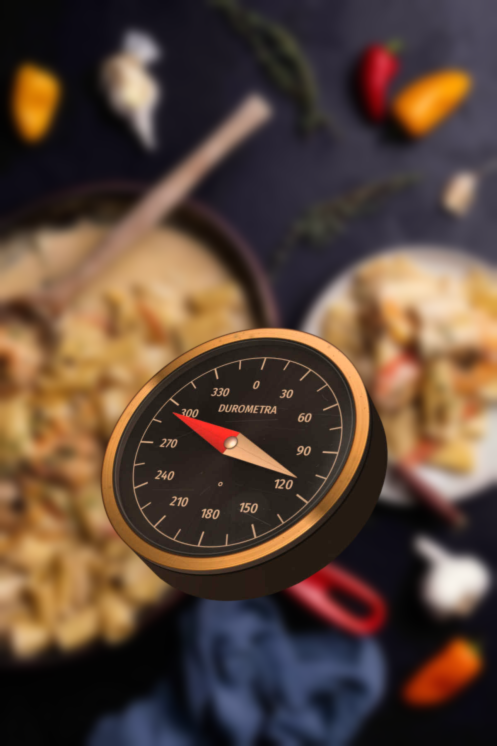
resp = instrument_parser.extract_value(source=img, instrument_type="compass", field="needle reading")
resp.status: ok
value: 292.5 °
